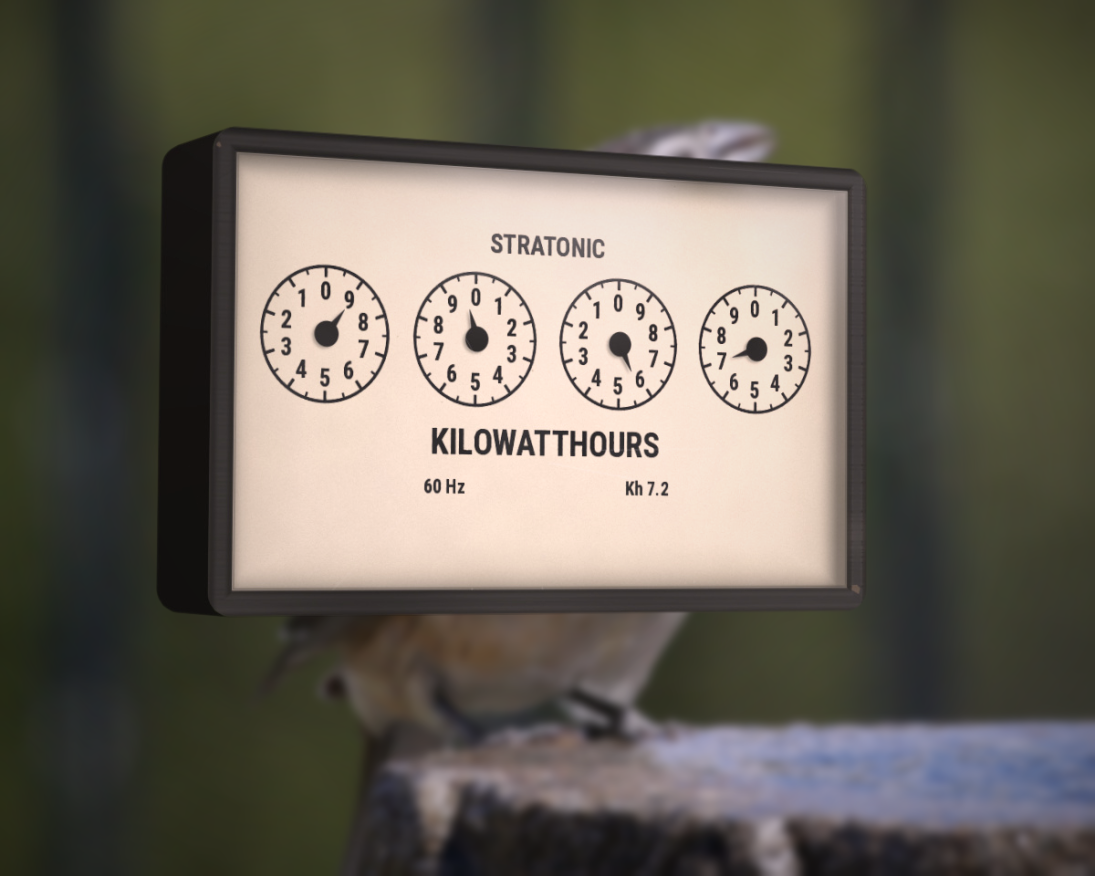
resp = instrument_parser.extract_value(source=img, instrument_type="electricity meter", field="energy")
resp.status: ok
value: 8957 kWh
